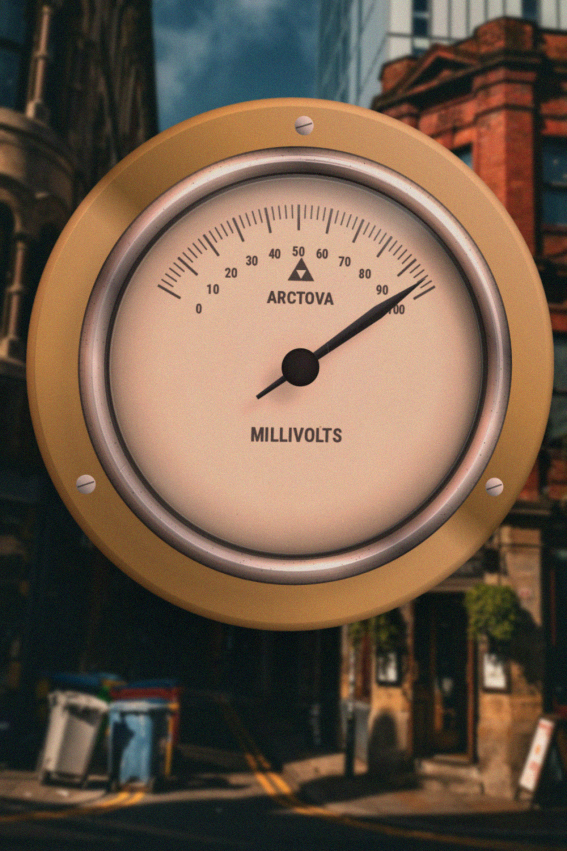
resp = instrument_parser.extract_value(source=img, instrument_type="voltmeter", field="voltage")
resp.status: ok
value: 96 mV
